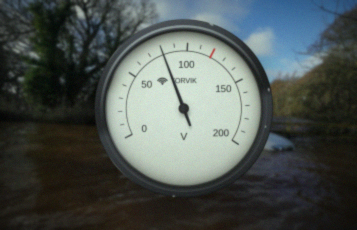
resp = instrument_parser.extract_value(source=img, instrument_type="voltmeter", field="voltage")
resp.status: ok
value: 80 V
